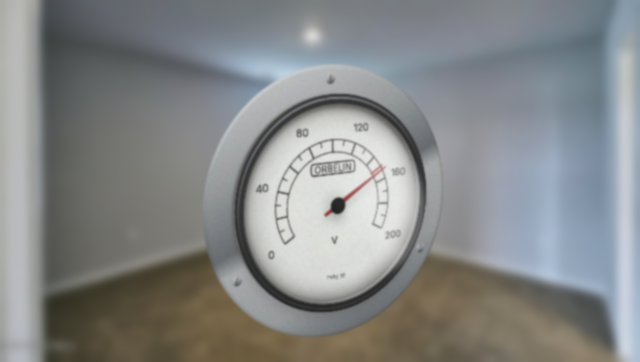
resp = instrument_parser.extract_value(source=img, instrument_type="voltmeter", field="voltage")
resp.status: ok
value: 150 V
